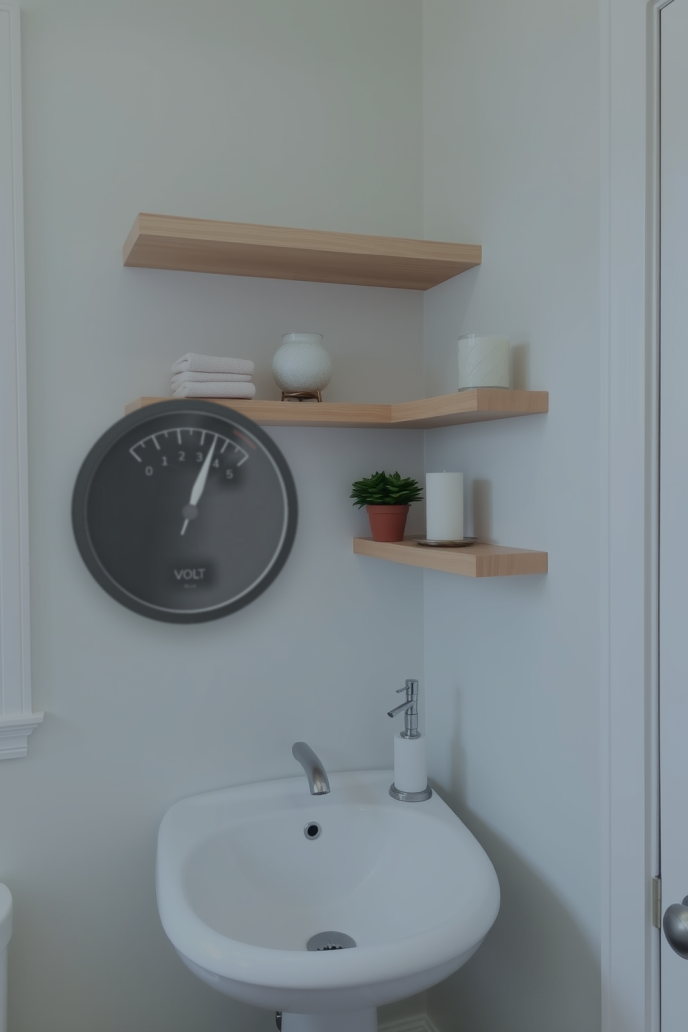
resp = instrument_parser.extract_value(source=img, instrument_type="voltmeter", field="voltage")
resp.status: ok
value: 3.5 V
